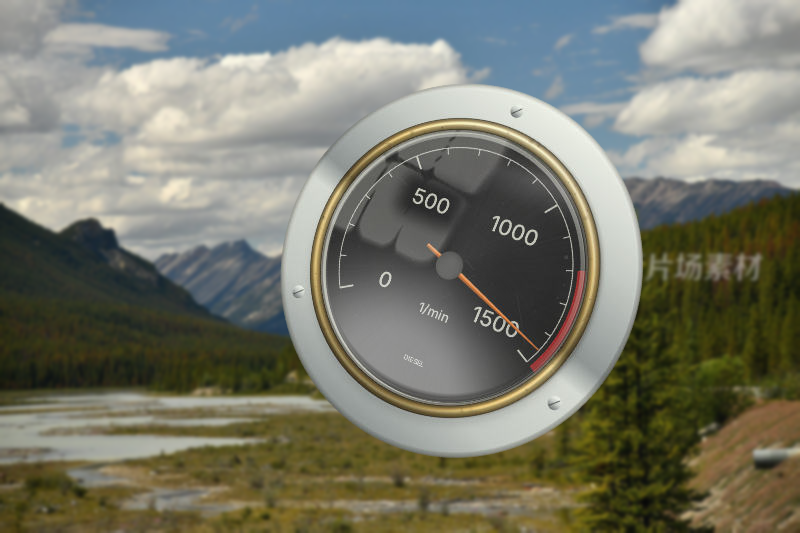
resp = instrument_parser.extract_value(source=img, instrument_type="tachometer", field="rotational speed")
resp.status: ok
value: 1450 rpm
